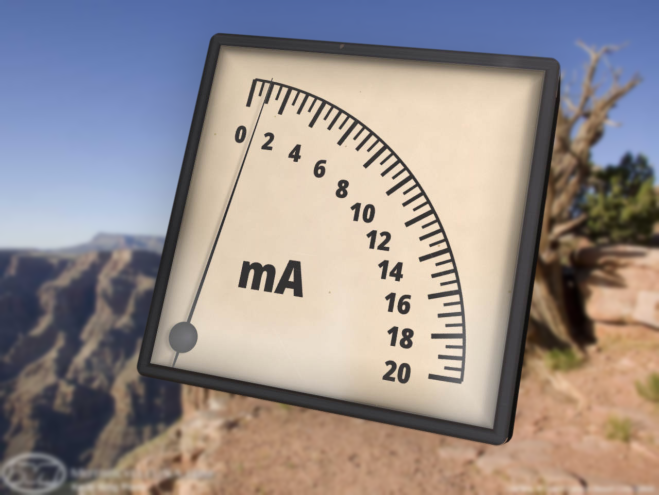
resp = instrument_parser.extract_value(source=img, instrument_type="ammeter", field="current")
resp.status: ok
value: 1 mA
